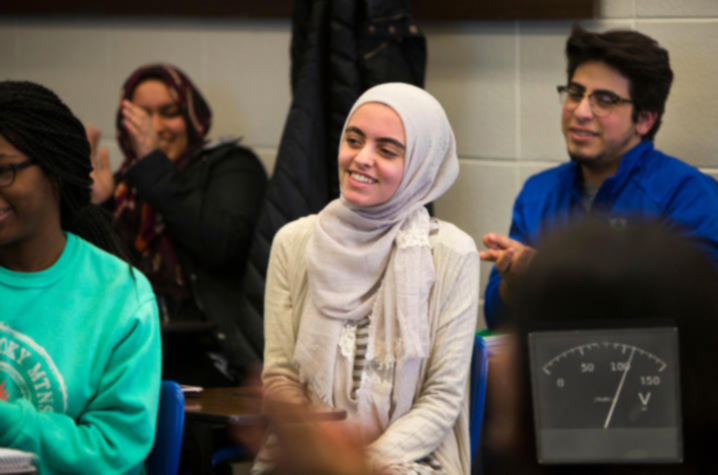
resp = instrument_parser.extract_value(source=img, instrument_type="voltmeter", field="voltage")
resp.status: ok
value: 110 V
